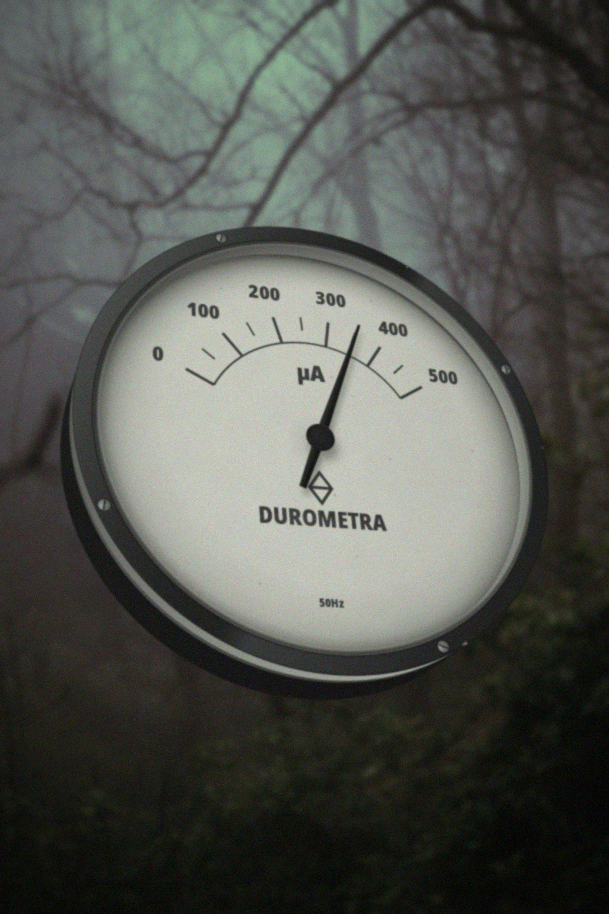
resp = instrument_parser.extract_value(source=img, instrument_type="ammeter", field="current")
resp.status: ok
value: 350 µA
